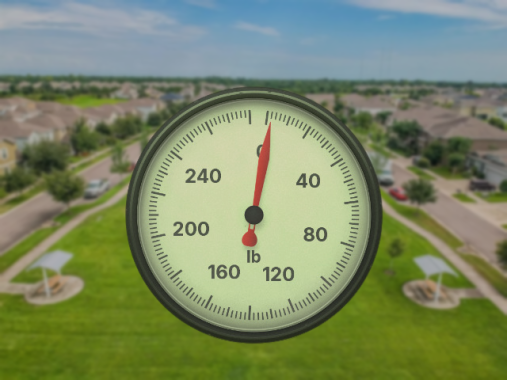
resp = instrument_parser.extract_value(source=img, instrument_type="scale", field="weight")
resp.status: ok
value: 2 lb
